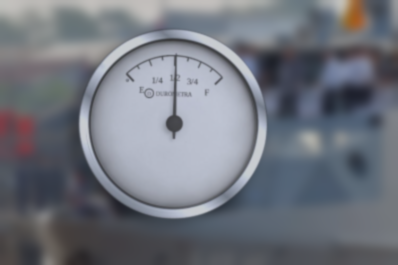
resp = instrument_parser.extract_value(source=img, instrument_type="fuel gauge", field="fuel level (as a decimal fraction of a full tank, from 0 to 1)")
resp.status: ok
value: 0.5
